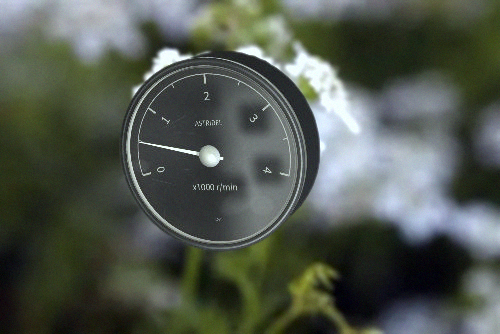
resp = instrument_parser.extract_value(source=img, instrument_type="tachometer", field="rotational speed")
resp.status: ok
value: 500 rpm
